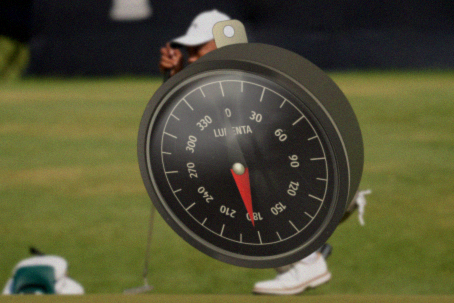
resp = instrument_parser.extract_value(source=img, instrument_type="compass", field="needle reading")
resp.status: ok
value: 180 °
